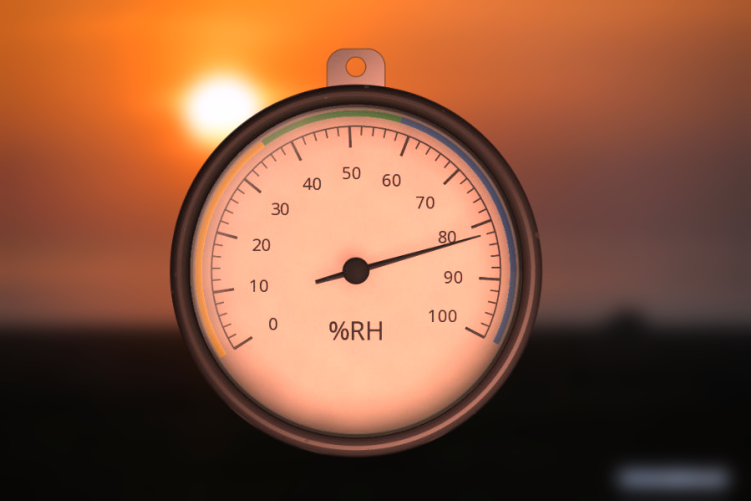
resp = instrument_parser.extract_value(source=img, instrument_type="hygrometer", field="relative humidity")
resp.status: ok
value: 82 %
